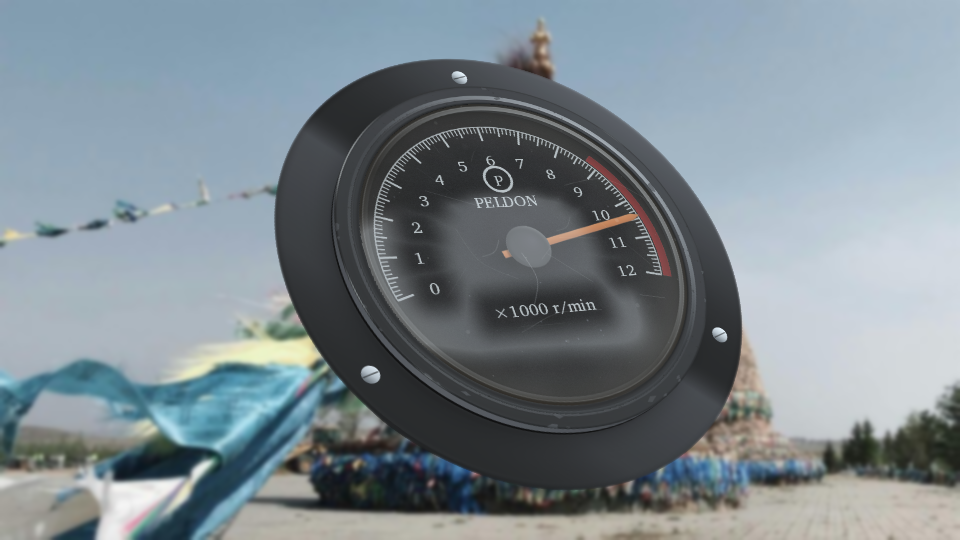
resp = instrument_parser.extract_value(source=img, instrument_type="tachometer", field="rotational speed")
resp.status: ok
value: 10500 rpm
